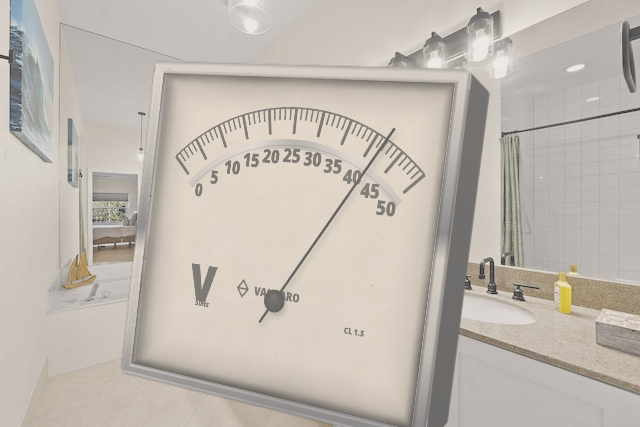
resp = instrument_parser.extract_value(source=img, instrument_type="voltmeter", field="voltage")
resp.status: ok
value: 42 V
